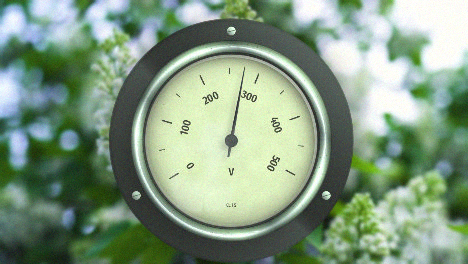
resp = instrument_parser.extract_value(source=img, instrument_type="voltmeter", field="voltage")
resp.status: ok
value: 275 V
